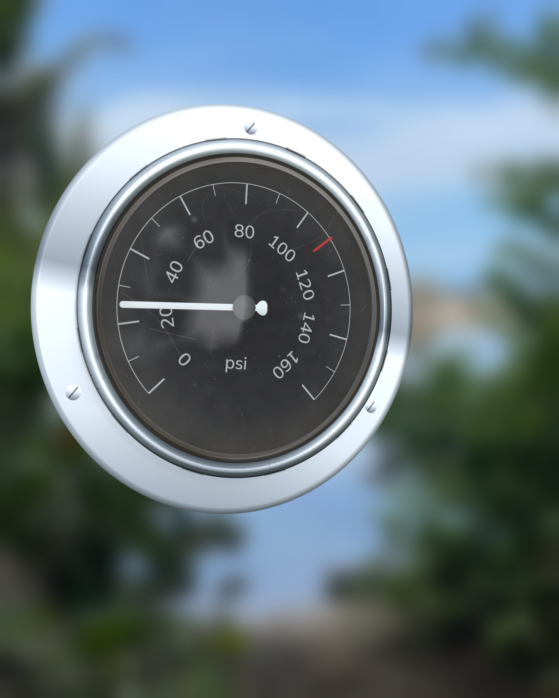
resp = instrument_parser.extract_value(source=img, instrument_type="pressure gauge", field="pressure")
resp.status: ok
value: 25 psi
